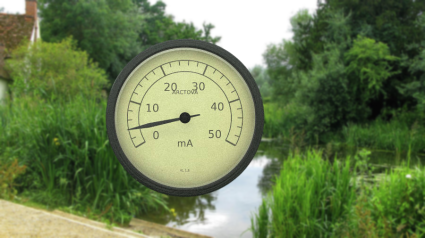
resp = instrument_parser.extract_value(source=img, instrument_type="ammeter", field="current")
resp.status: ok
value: 4 mA
